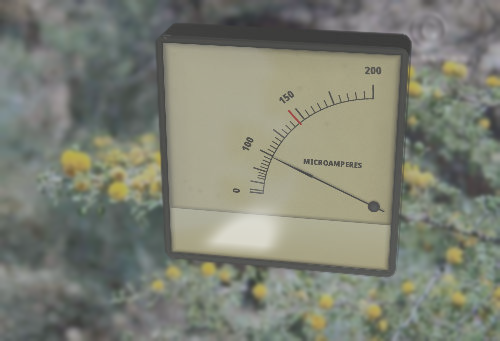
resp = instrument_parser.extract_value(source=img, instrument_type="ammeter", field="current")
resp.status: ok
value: 100 µA
